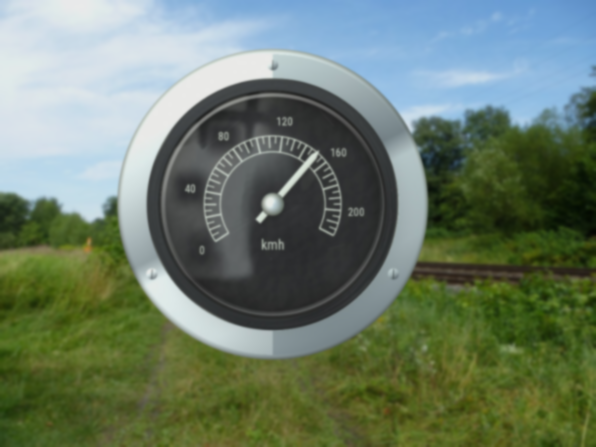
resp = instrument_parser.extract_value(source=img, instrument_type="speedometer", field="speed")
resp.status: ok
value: 150 km/h
